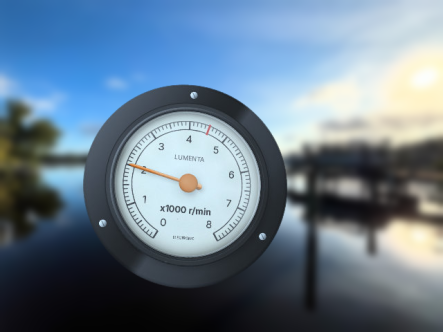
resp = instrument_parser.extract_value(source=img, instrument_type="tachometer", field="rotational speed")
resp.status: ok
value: 2000 rpm
